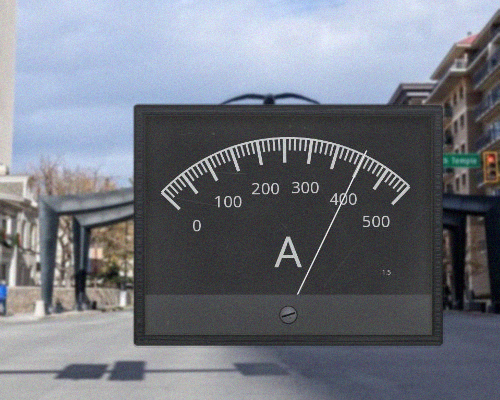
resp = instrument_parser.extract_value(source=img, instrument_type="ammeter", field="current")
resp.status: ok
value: 400 A
